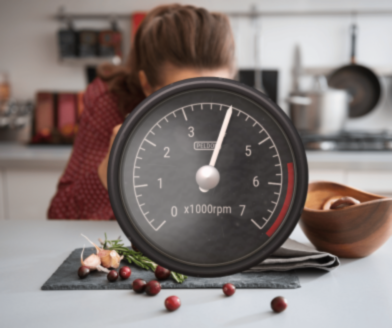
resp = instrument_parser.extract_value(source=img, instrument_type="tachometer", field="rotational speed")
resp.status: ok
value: 4000 rpm
